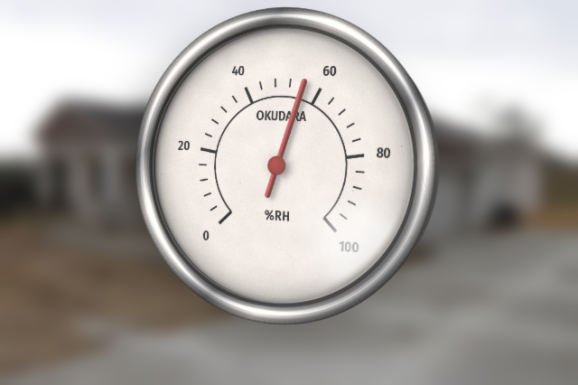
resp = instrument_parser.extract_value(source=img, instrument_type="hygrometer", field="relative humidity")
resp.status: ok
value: 56 %
